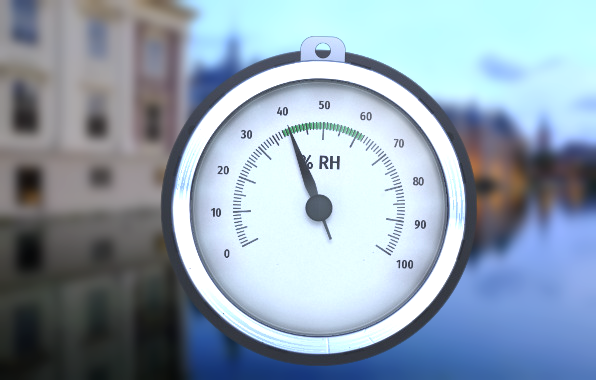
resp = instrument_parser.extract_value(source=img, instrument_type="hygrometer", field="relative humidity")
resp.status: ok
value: 40 %
